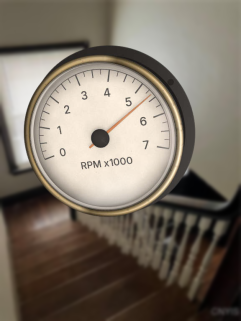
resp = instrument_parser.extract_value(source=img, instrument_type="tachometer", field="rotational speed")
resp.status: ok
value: 5375 rpm
